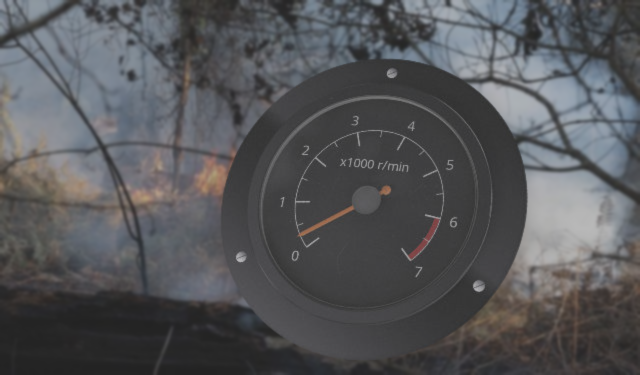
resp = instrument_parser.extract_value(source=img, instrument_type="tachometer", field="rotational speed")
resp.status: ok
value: 250 rpm
